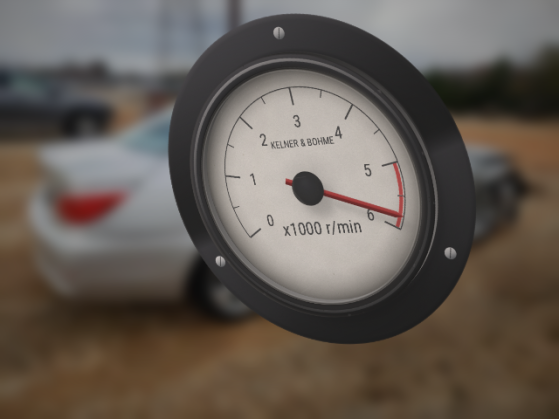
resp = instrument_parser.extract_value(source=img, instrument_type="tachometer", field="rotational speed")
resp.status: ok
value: 5750 rpm
